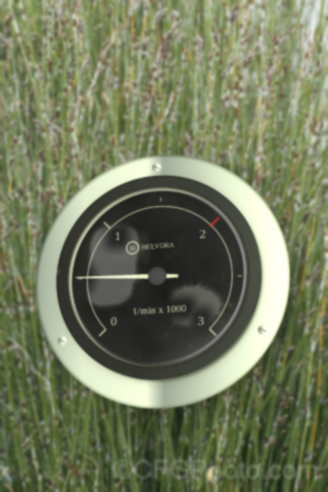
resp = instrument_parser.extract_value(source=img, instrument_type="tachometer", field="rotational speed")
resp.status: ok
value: 500 rpm
